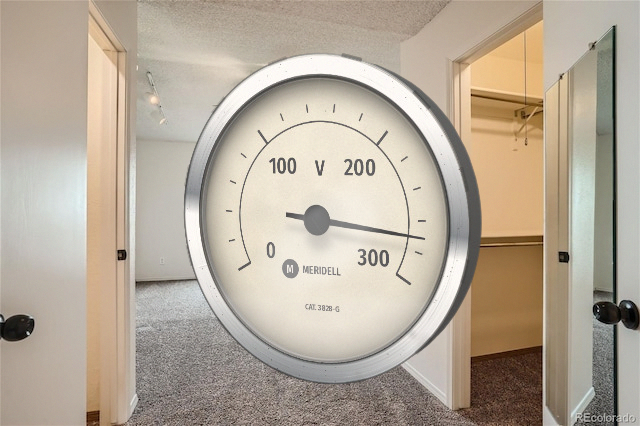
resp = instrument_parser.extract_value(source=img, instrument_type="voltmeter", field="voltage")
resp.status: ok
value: 270 V
